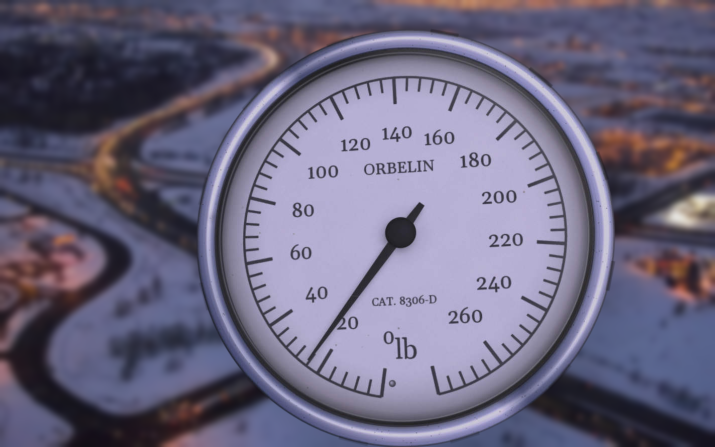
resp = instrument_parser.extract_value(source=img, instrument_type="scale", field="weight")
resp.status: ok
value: 24 lb
